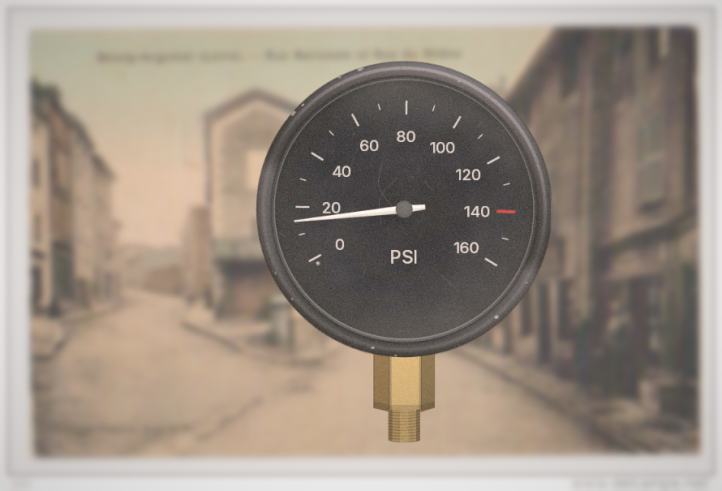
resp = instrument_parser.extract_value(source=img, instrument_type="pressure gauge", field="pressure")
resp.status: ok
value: 15 psi
